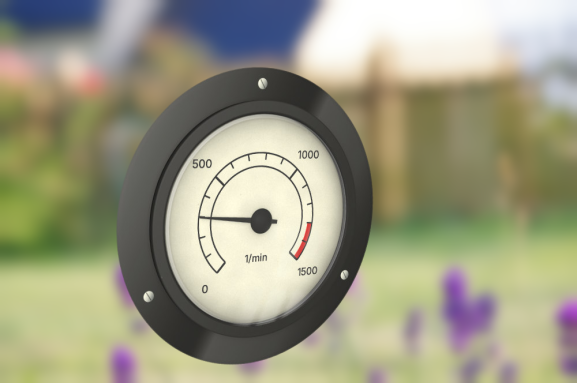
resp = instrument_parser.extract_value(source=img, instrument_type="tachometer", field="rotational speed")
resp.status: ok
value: 300 rpm
